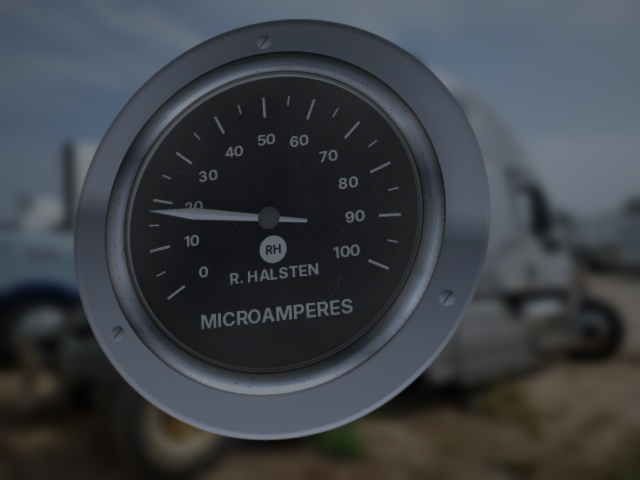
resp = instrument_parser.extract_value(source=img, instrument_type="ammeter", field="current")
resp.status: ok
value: 17.5 µA
